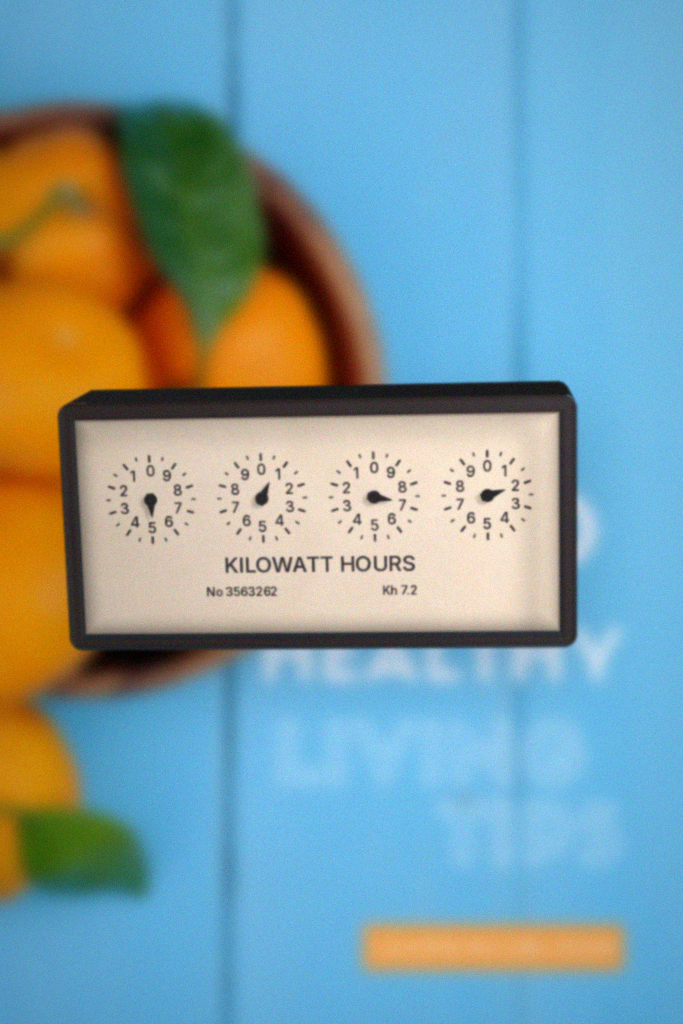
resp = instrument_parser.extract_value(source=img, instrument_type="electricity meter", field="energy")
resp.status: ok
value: 5072 kWh
